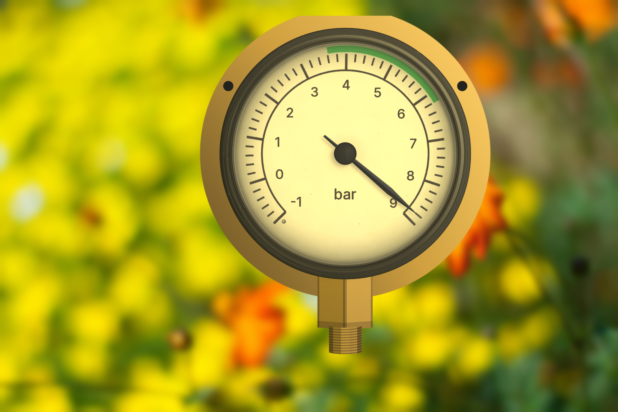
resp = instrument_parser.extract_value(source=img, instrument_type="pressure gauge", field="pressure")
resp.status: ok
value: 8.8 bar
